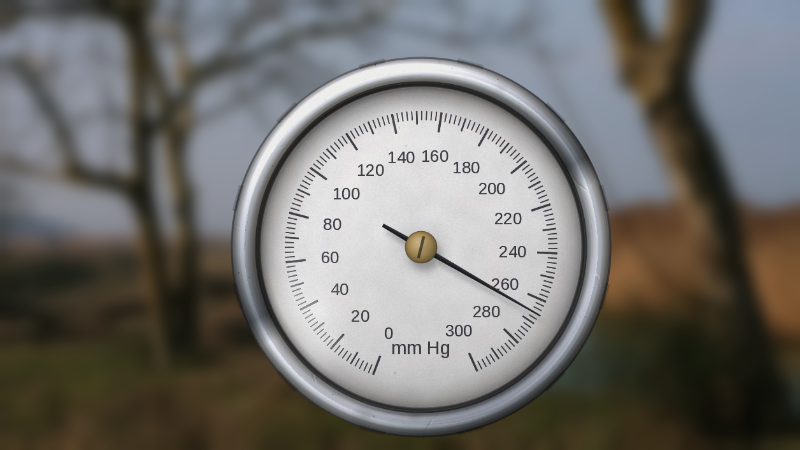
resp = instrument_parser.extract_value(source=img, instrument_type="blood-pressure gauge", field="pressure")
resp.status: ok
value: 266 mmHg
